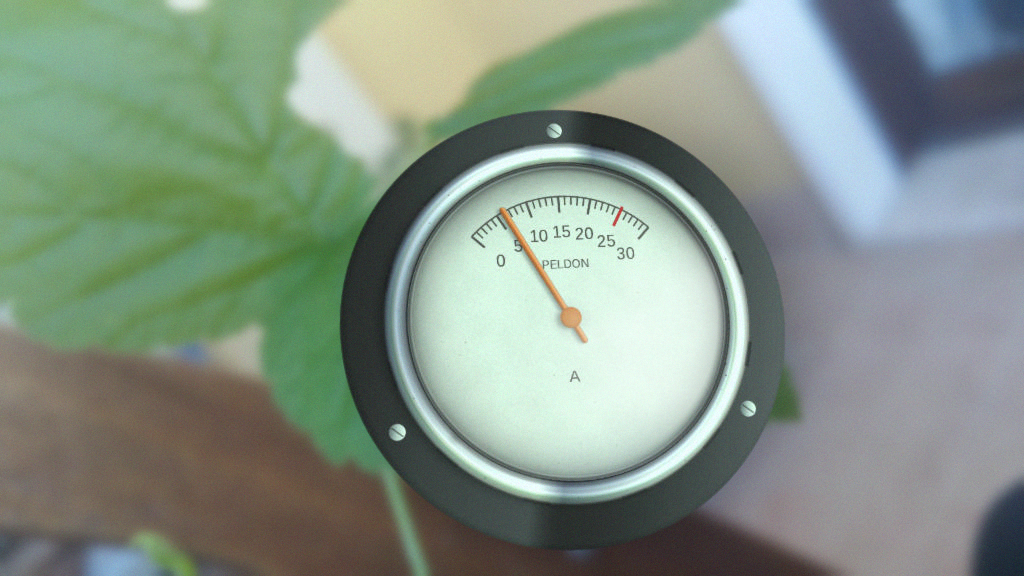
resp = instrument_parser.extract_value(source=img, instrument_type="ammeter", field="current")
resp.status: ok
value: 6 A
